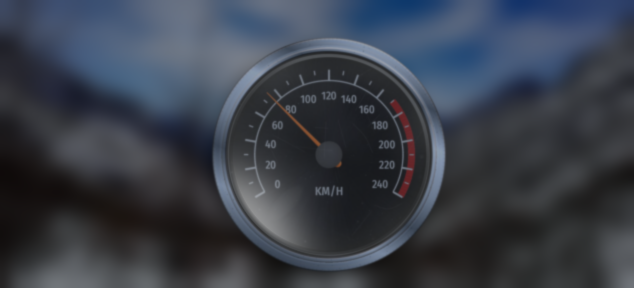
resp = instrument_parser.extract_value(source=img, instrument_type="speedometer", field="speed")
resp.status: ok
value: 75 km/h
